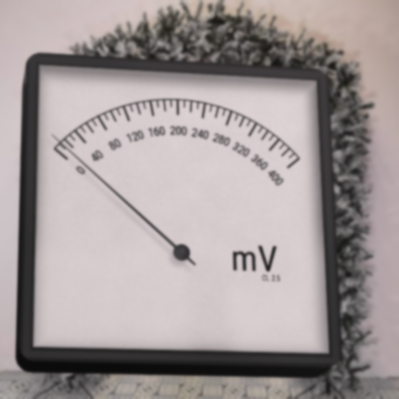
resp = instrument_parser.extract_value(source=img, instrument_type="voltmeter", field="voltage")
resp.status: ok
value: 10 mV
